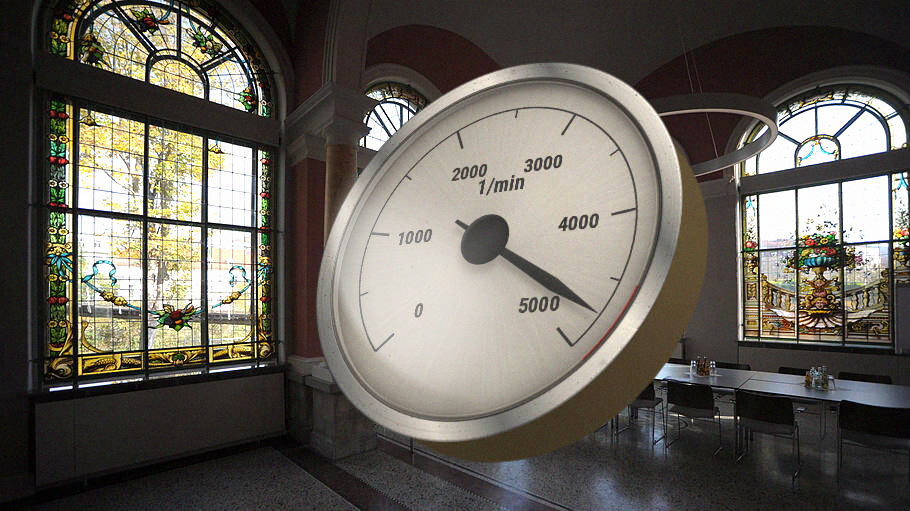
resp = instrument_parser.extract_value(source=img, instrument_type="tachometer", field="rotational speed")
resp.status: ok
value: 4750 rpm
